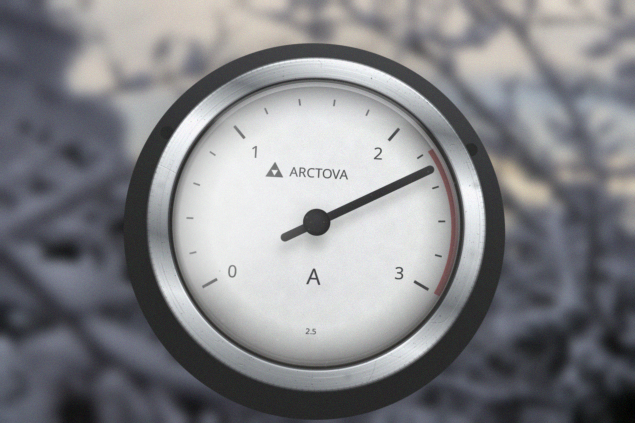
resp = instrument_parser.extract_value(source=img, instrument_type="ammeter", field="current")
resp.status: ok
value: 2.3 A
